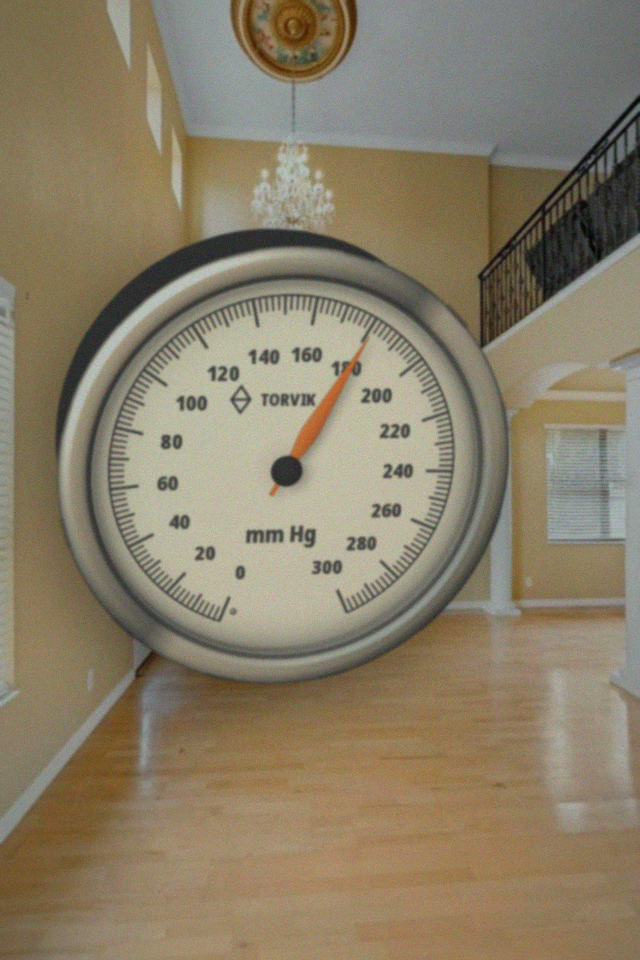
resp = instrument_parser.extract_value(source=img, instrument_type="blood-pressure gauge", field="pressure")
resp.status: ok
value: 180 mmHg
